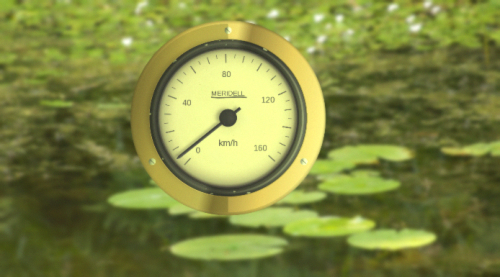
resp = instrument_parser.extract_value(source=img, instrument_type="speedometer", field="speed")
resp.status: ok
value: 5 km/h
